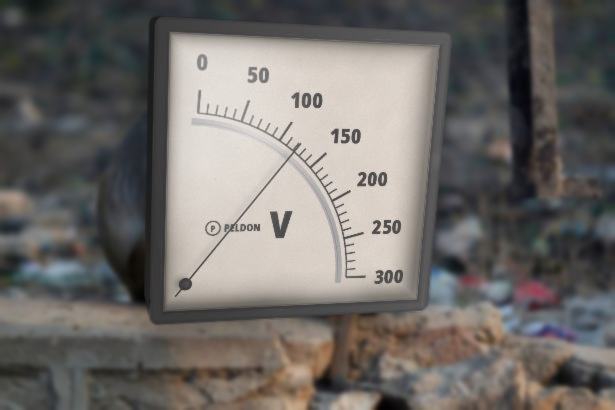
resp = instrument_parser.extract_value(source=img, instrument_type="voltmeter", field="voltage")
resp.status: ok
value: 120 V
